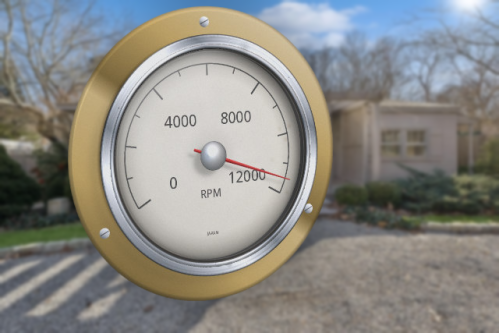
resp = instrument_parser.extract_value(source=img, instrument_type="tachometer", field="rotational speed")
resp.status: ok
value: 11500 rpm
